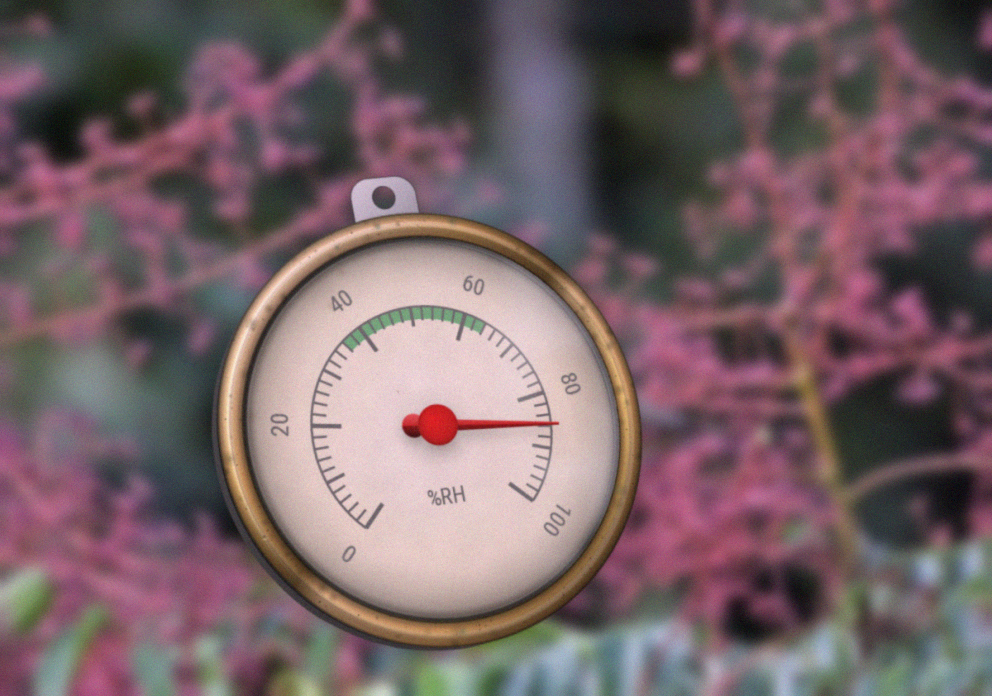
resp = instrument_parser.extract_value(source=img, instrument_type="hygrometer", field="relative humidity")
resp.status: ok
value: 86 %
